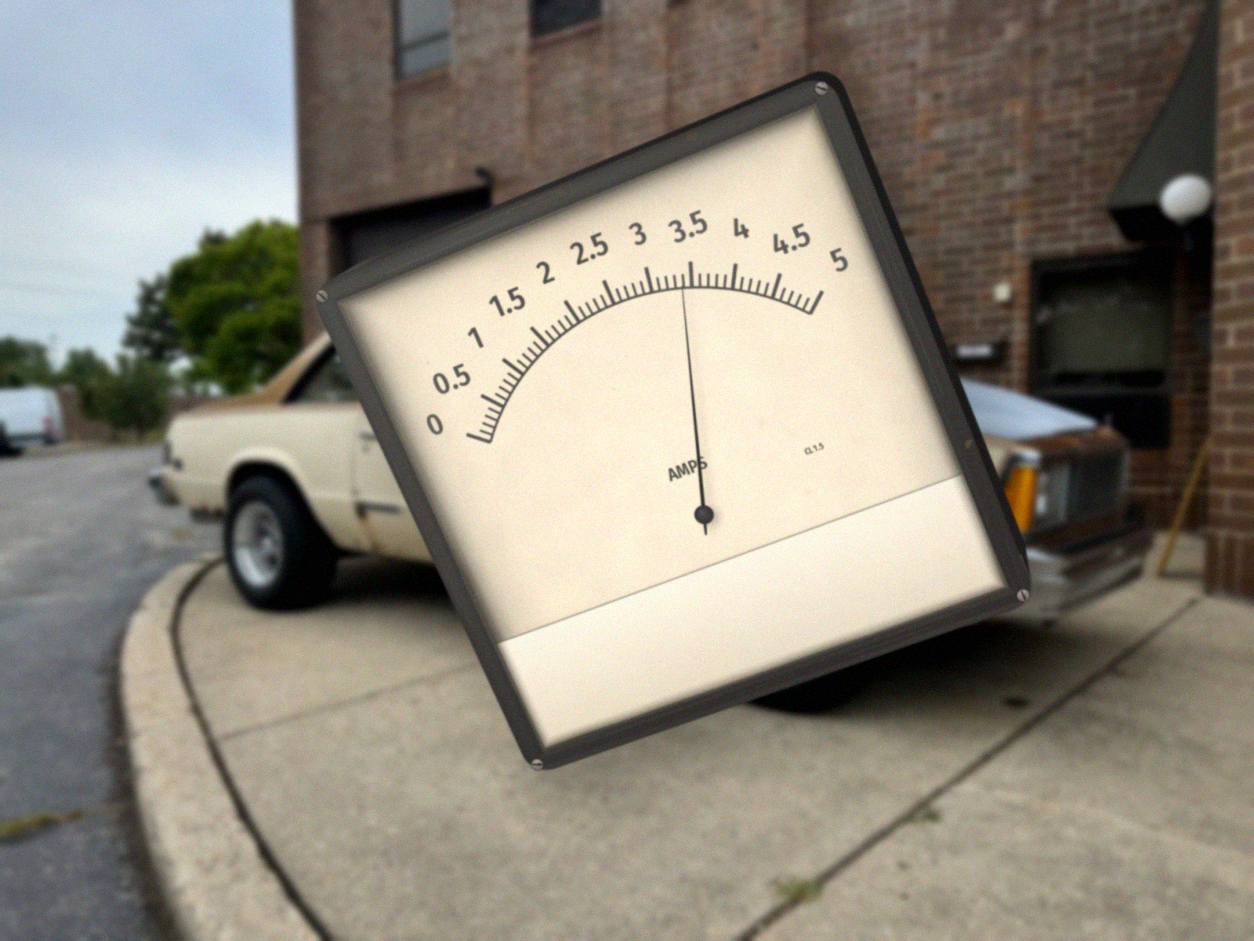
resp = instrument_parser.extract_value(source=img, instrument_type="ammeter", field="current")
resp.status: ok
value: 3.4 A
